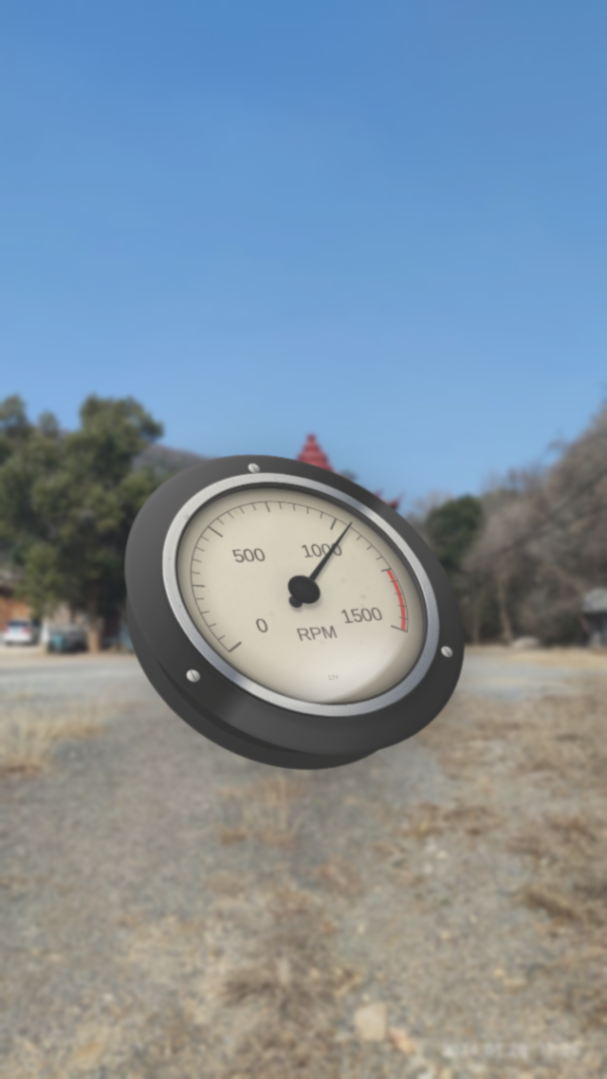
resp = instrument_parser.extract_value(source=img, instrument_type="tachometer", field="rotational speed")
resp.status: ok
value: 1050 rpm
